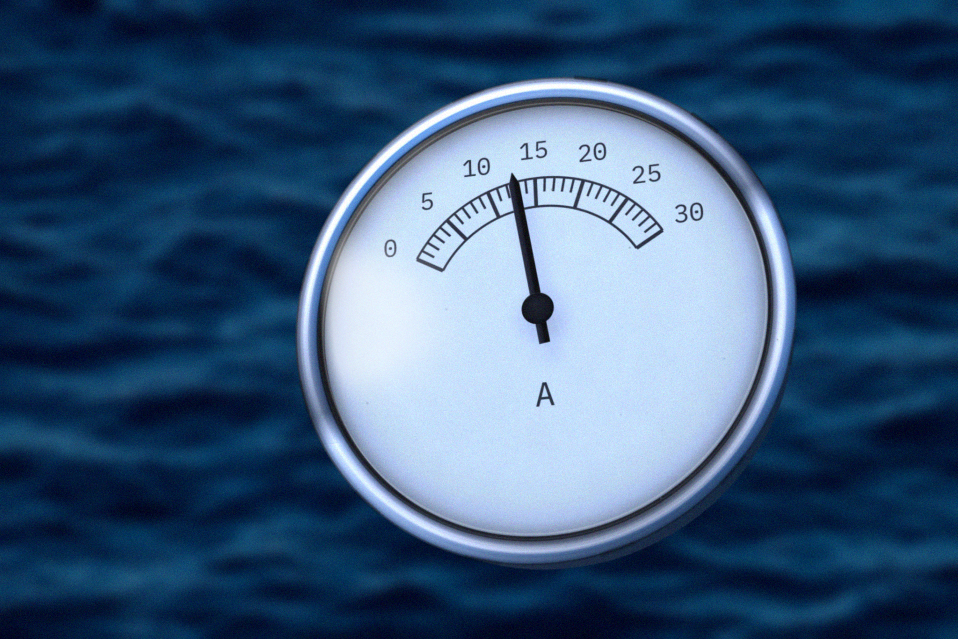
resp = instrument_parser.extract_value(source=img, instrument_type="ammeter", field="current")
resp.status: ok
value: 13 A
